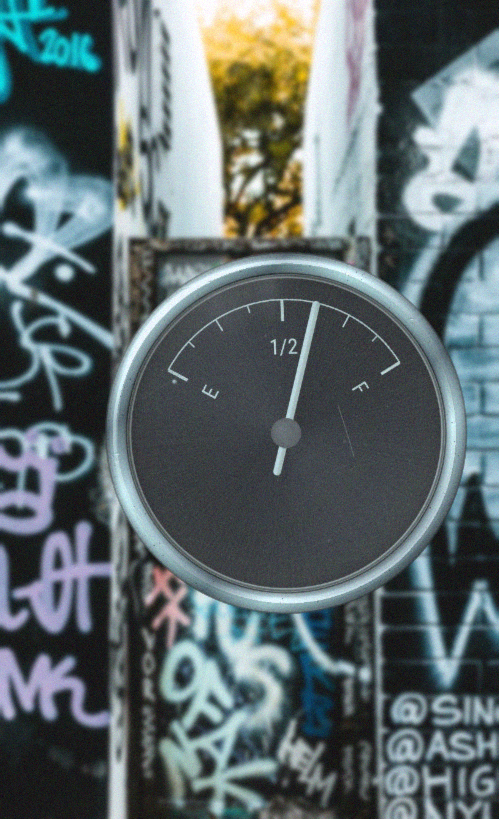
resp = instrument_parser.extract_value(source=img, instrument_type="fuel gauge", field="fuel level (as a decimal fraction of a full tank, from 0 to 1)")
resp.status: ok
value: 0.625
